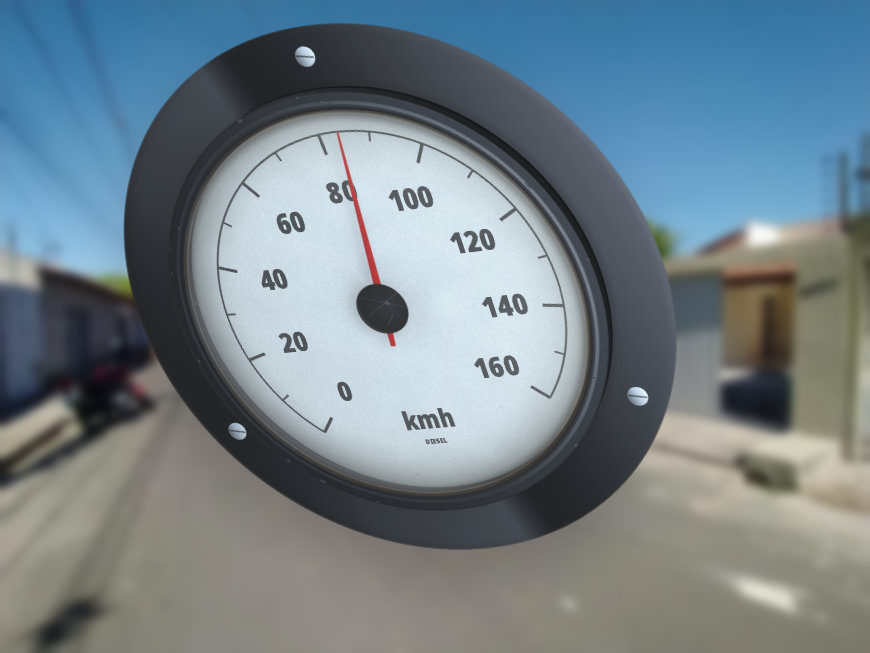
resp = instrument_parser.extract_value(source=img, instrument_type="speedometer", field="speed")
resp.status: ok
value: 85 km/h
